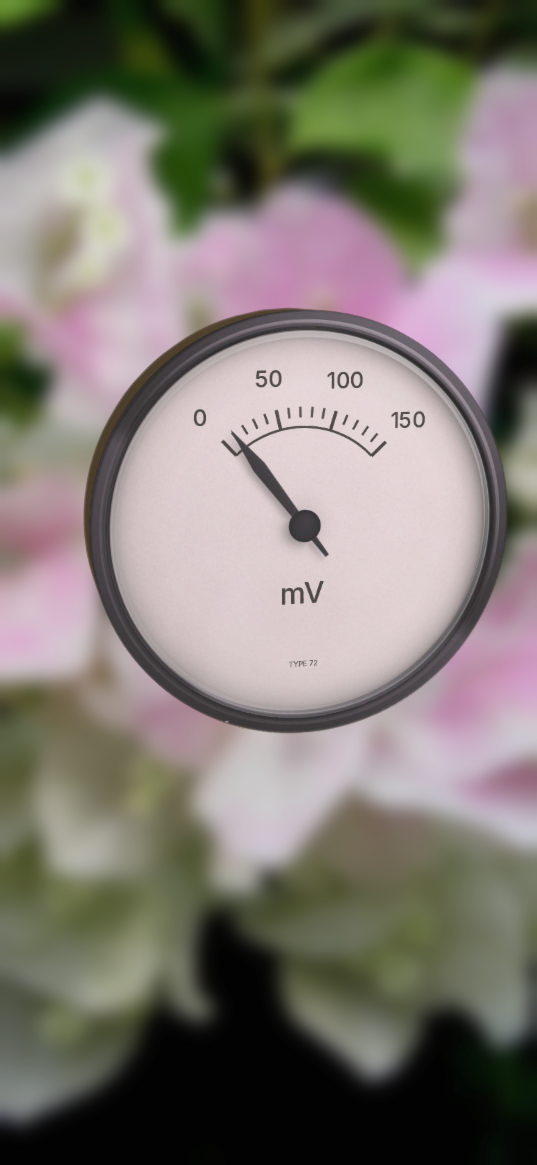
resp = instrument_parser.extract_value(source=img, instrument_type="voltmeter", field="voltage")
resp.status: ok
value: 10 mV
